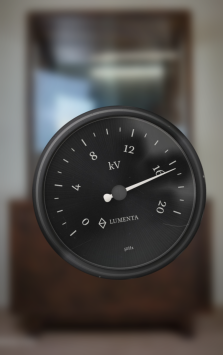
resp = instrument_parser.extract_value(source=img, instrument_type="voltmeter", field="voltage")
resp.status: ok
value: 16.5 kV
